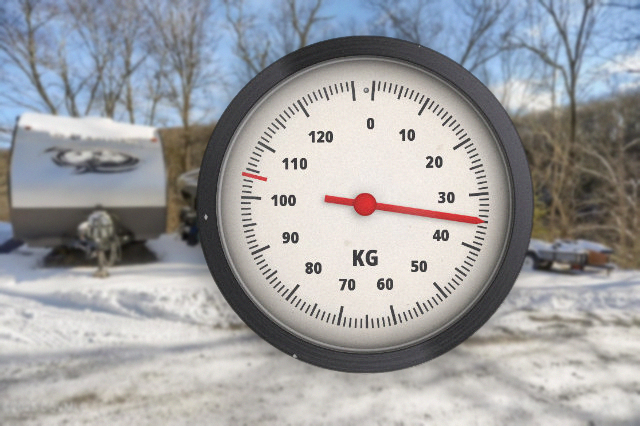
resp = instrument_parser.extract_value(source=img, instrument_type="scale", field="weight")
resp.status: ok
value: 35 kg
